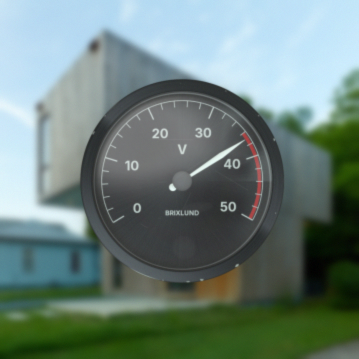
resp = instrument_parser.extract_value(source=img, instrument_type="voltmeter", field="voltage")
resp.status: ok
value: 37 V
